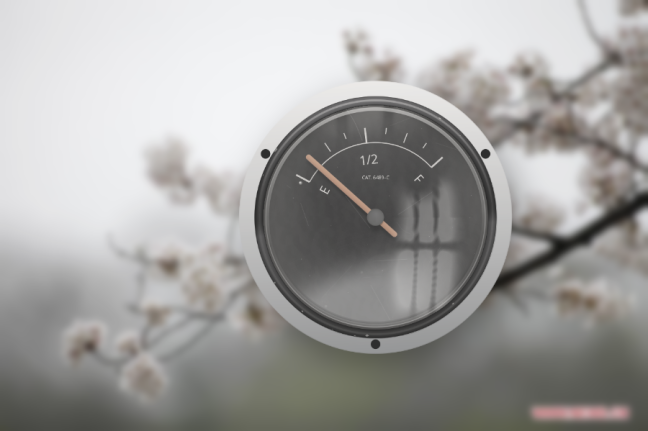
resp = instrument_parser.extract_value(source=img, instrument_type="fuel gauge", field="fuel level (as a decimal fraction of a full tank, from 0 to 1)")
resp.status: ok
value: 0.125
